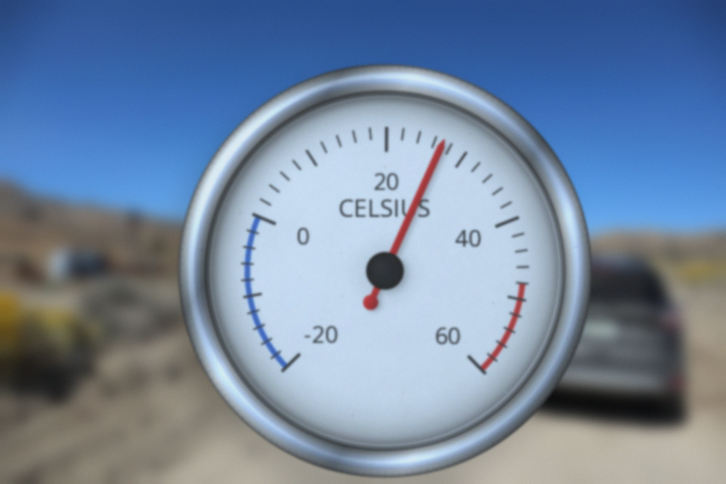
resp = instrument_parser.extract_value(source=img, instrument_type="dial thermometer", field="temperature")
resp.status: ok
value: 27 °C
